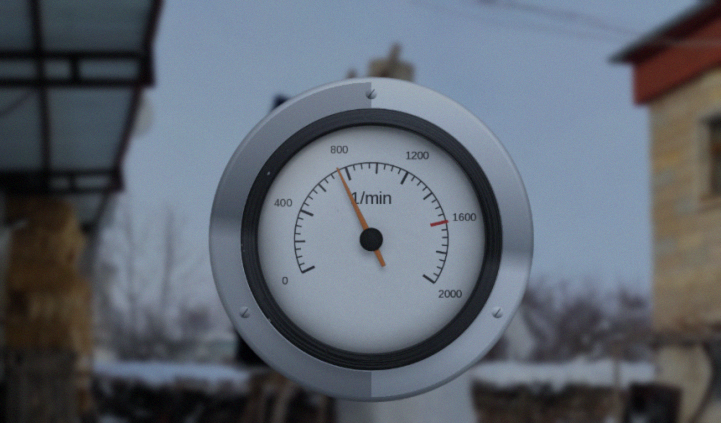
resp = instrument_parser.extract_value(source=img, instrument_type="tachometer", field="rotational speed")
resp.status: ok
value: 750 rpm
